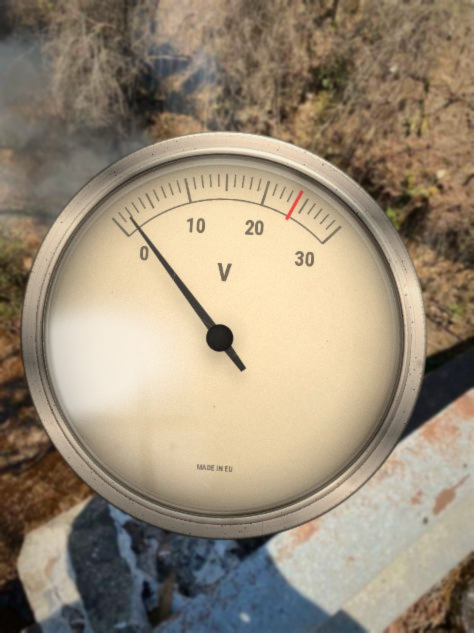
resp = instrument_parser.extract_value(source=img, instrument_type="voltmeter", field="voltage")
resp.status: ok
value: 2 V
